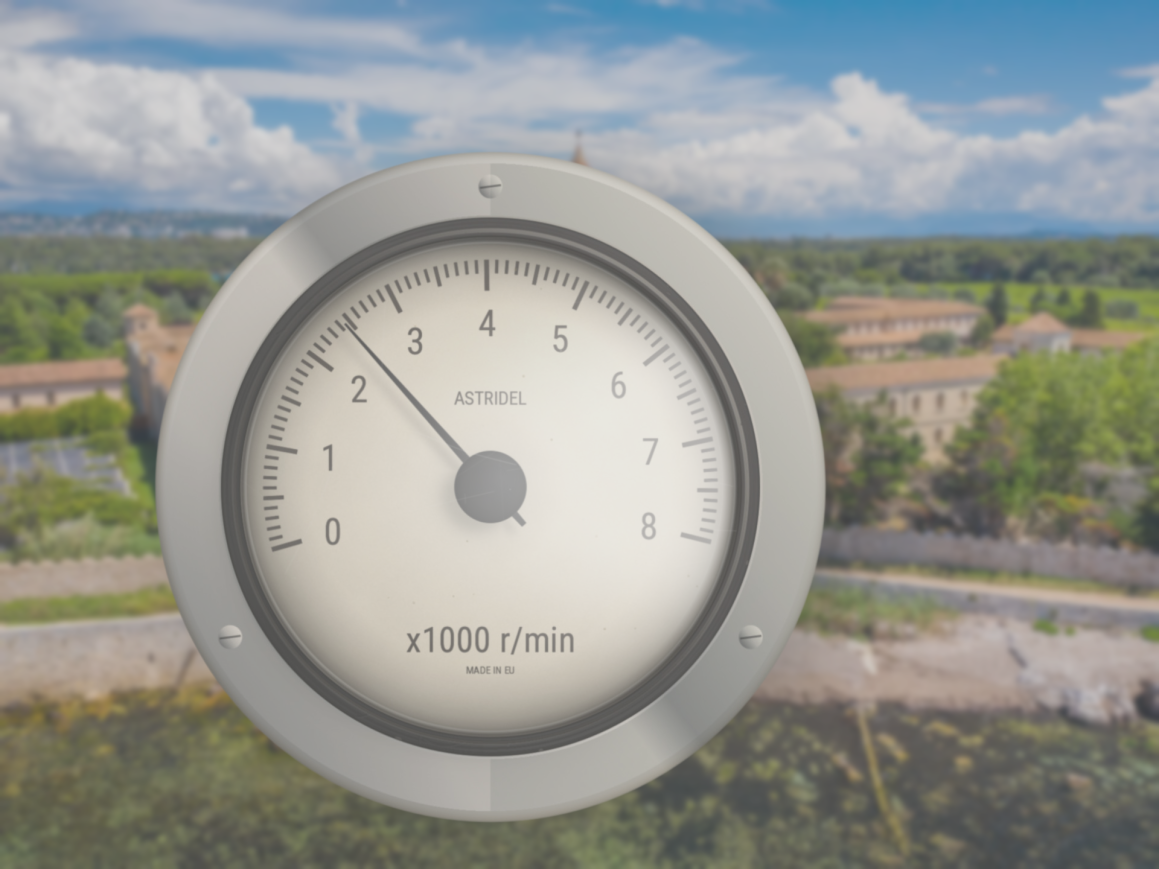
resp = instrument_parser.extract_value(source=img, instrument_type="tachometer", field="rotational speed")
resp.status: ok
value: 2450 rpm
